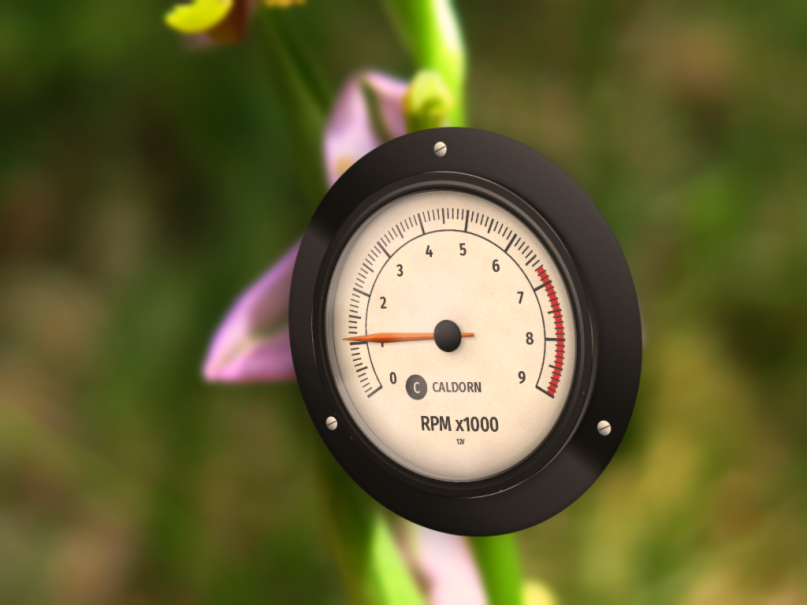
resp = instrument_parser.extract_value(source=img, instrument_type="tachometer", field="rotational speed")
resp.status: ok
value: 1100 rpm
